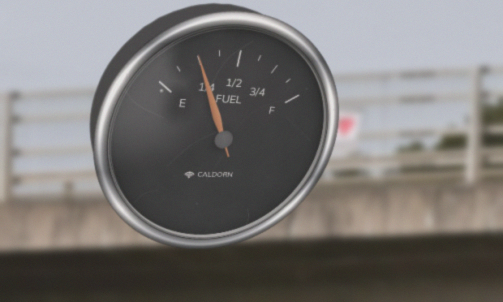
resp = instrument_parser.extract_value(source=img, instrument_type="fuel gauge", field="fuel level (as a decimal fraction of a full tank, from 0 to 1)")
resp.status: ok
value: 0.25
